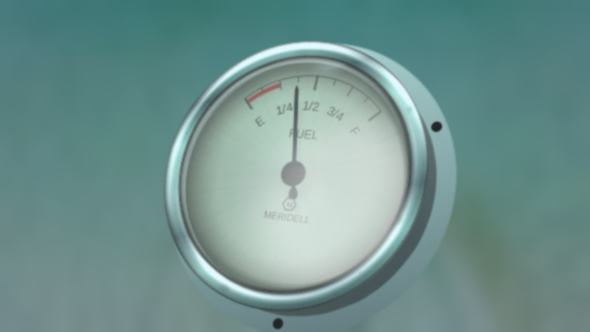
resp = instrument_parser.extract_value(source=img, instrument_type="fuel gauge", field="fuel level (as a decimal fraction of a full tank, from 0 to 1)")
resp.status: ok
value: 0.375
